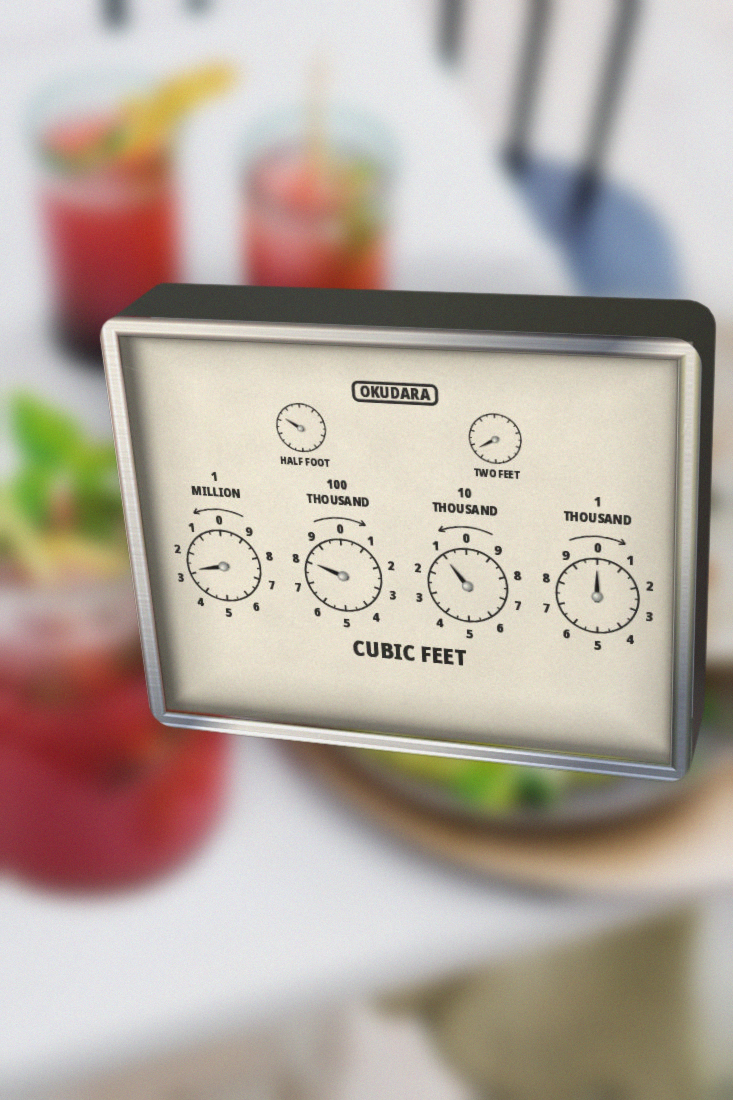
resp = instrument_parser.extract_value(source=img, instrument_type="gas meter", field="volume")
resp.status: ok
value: 281000 ft³
